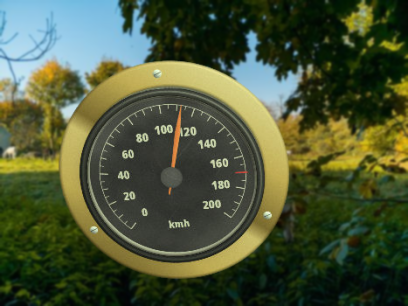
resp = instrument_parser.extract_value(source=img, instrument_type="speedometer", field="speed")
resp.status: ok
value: 112.5 km/h
